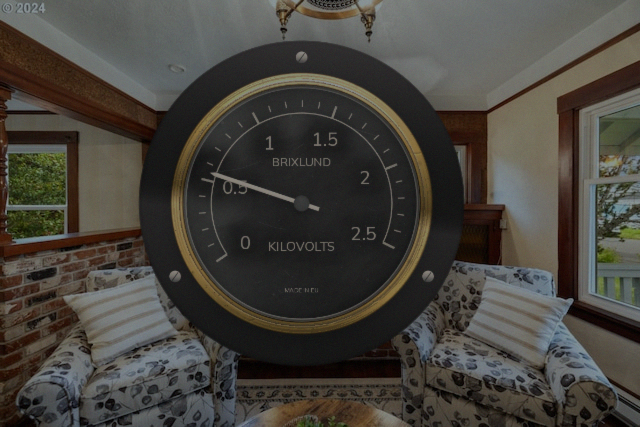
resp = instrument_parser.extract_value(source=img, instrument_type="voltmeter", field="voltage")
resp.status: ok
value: 0.55 kV
